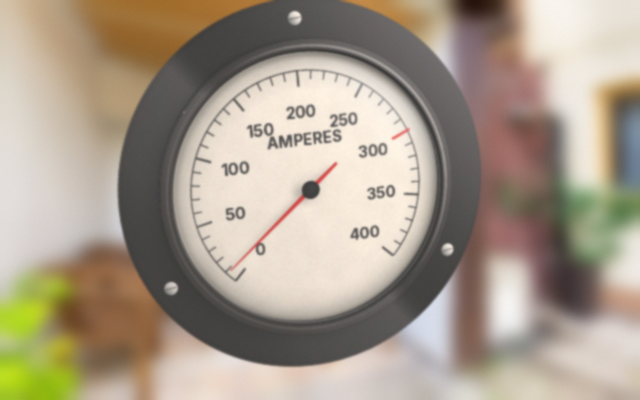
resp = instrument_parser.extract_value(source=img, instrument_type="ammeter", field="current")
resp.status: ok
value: 10 A
